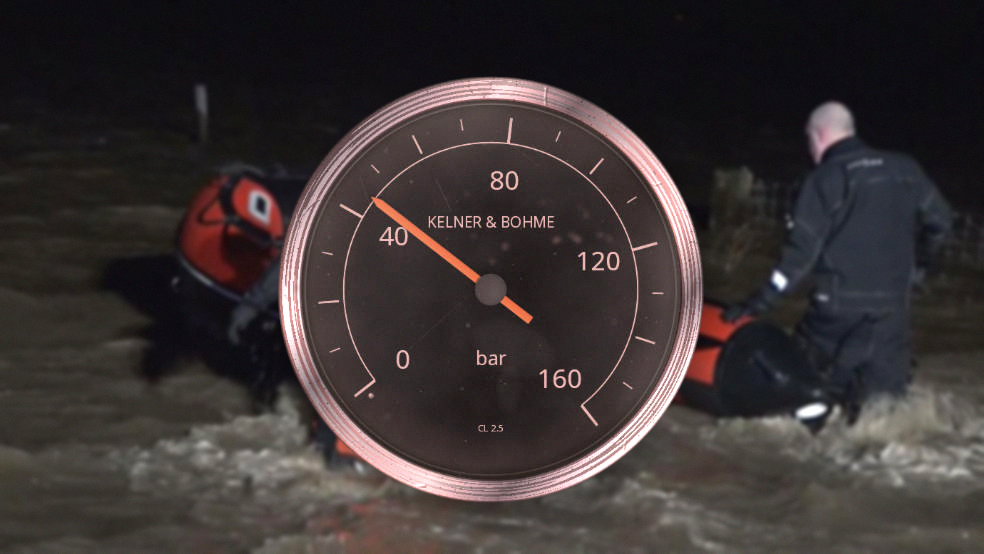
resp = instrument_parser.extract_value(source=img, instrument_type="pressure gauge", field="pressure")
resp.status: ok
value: 45 bar
